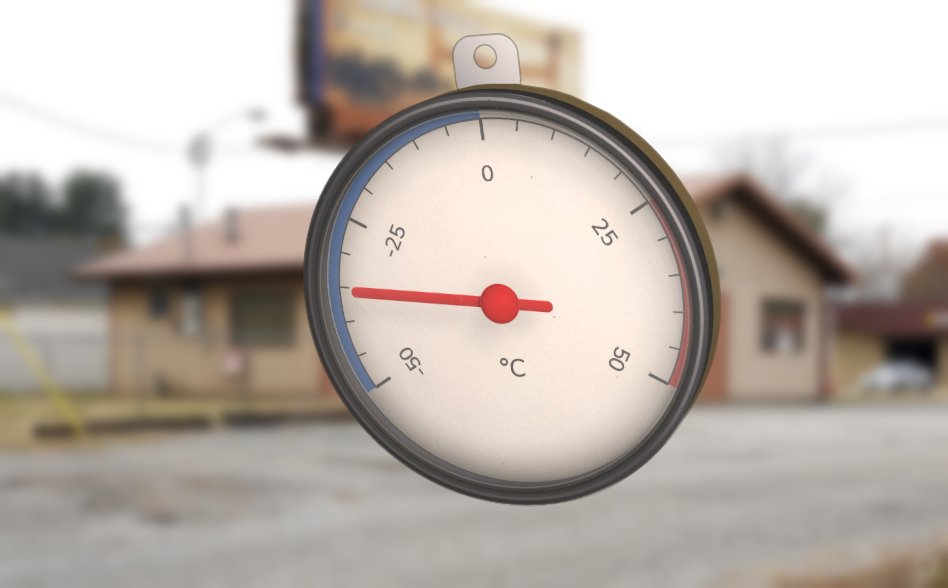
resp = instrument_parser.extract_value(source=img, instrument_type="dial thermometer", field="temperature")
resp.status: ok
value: -35 °C
